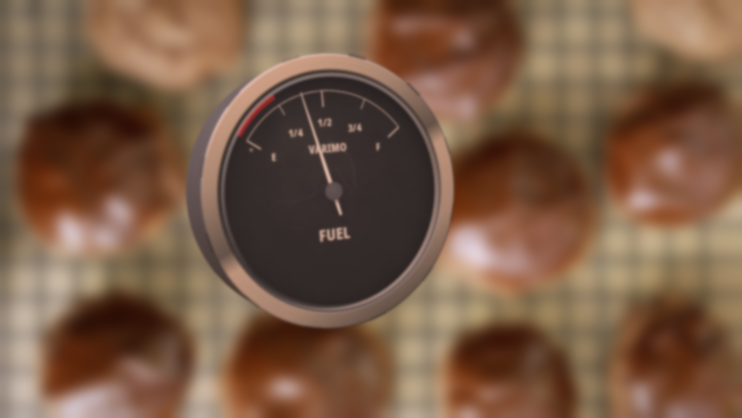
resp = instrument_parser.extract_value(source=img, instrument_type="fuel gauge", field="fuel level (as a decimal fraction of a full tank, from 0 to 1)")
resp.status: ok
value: 0.375
